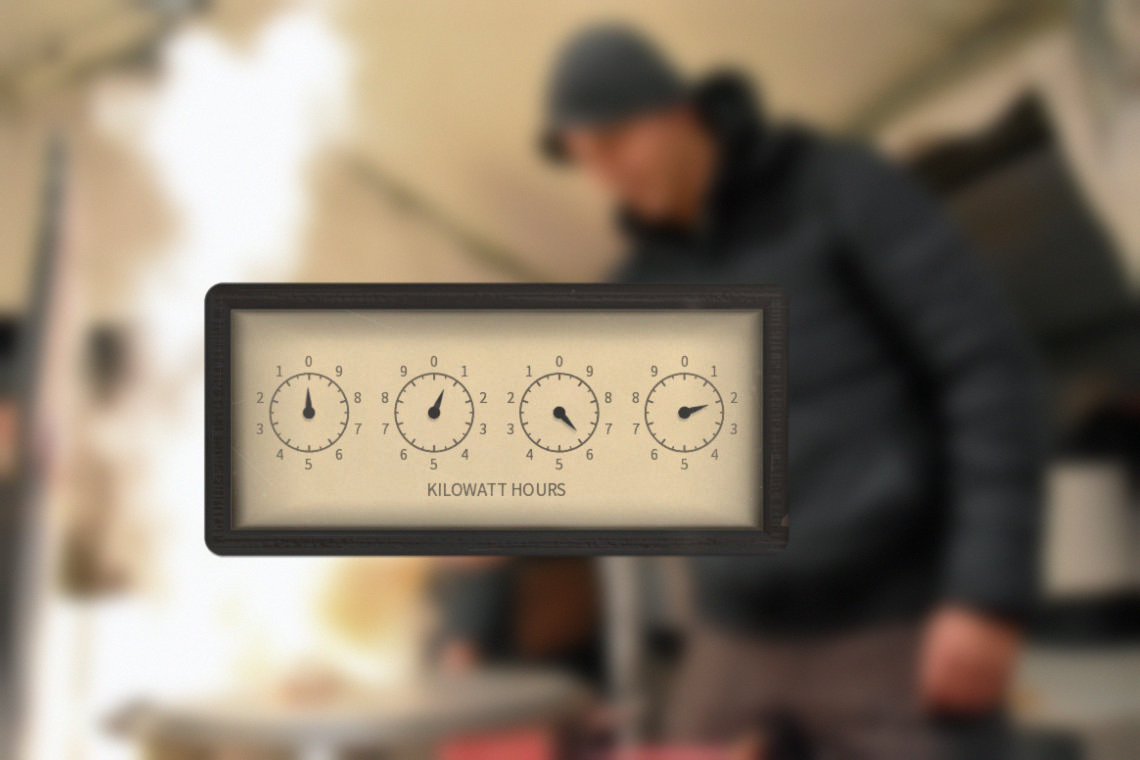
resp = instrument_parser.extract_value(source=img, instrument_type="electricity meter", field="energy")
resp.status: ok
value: 62 kWh
